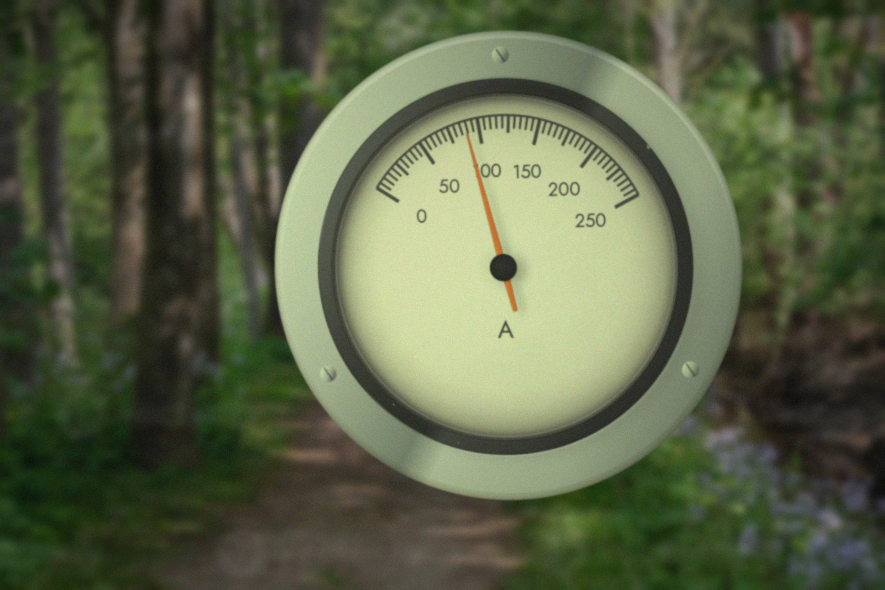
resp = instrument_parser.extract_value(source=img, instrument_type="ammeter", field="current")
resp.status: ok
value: 90 A
